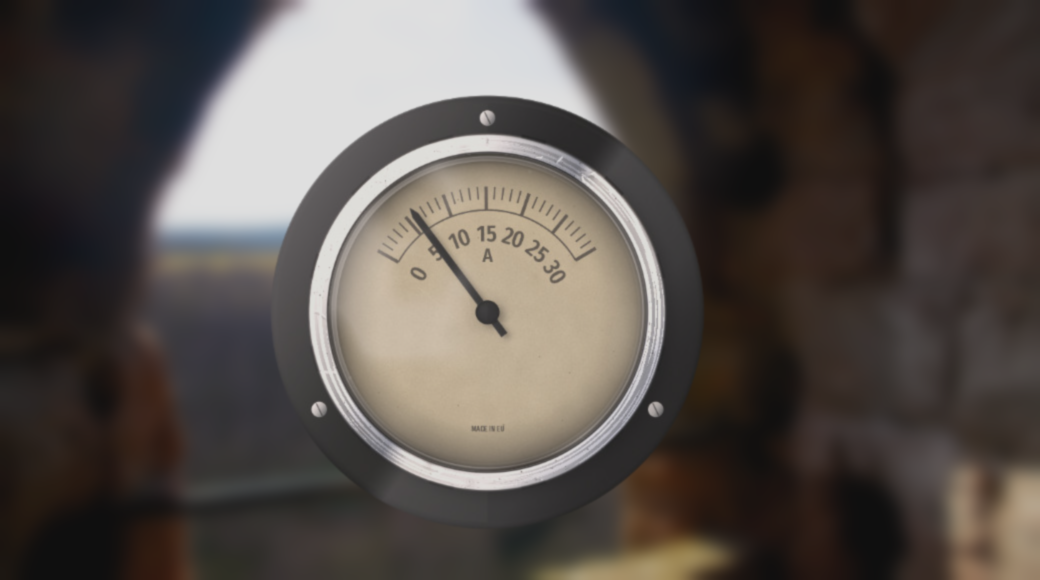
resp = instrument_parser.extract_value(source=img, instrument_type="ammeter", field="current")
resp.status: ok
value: 6 A
